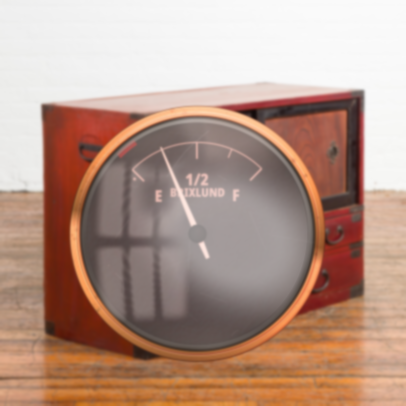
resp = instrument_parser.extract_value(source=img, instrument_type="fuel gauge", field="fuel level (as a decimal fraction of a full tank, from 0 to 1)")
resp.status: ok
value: 0.25
